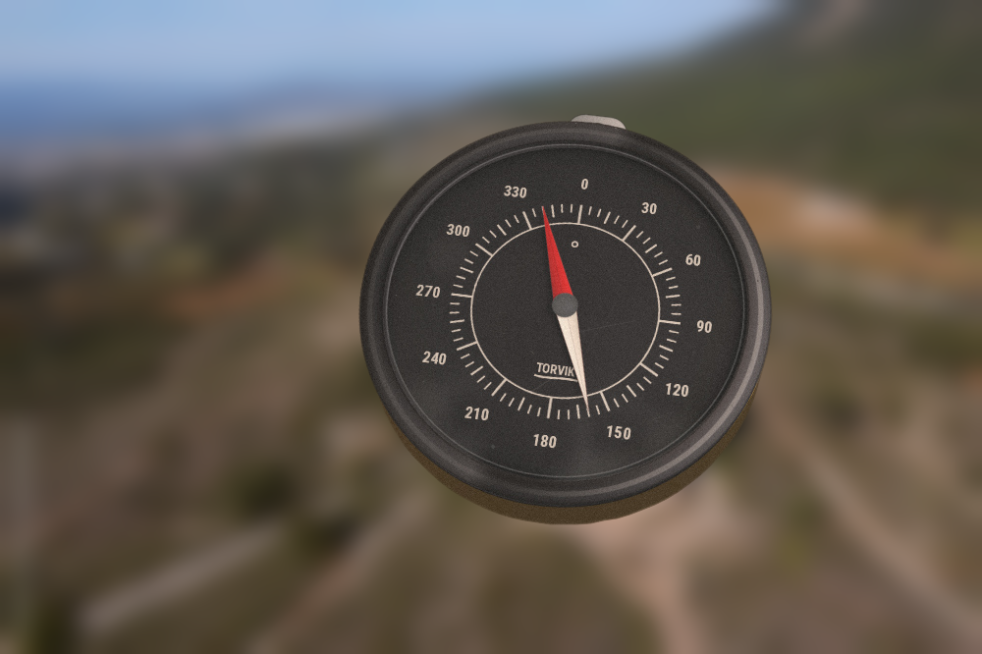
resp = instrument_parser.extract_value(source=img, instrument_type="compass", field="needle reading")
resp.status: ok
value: 340 °
